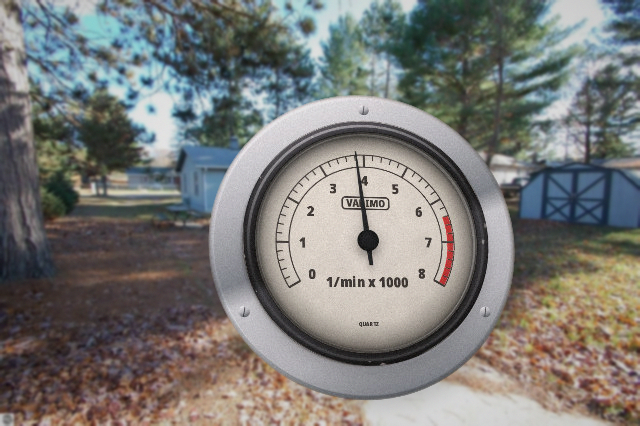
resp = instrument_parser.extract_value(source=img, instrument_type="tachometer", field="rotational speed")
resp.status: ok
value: 3800 rpm
